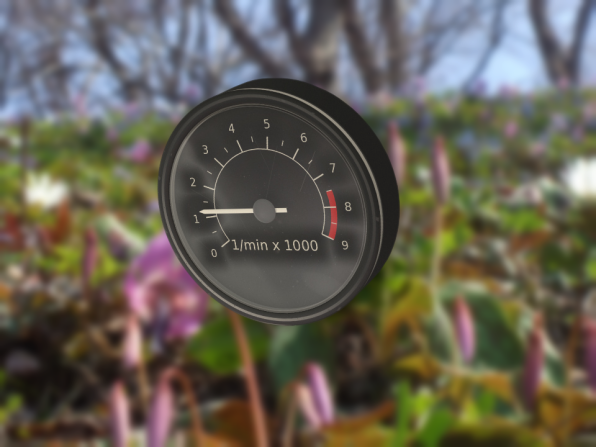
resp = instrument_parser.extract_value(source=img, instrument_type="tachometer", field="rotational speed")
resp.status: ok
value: 1250 rpm
